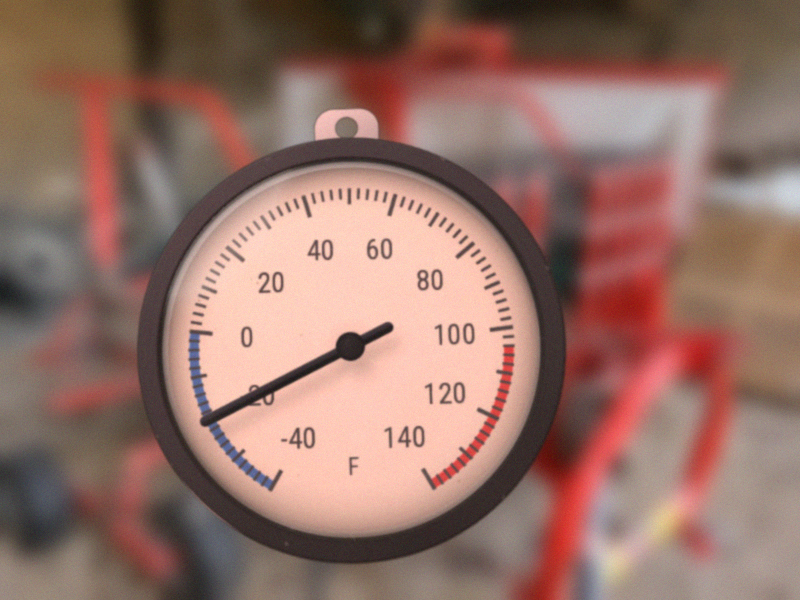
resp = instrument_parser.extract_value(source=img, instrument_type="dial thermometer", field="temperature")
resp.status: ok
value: -20 °F
